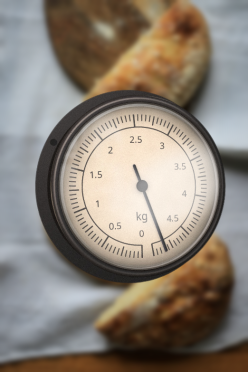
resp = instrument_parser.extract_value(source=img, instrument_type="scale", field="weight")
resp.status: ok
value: 4.85 kg
